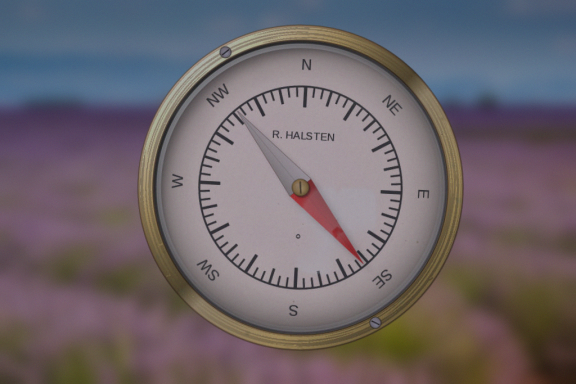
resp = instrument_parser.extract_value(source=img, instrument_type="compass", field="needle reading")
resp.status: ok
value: 137.5 °
